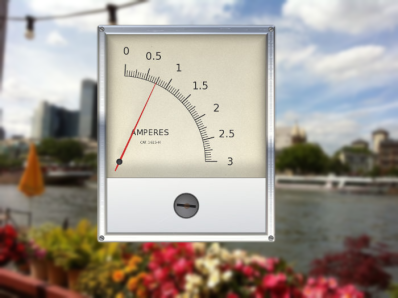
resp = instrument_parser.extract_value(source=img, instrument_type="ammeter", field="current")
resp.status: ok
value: 0.75 A
